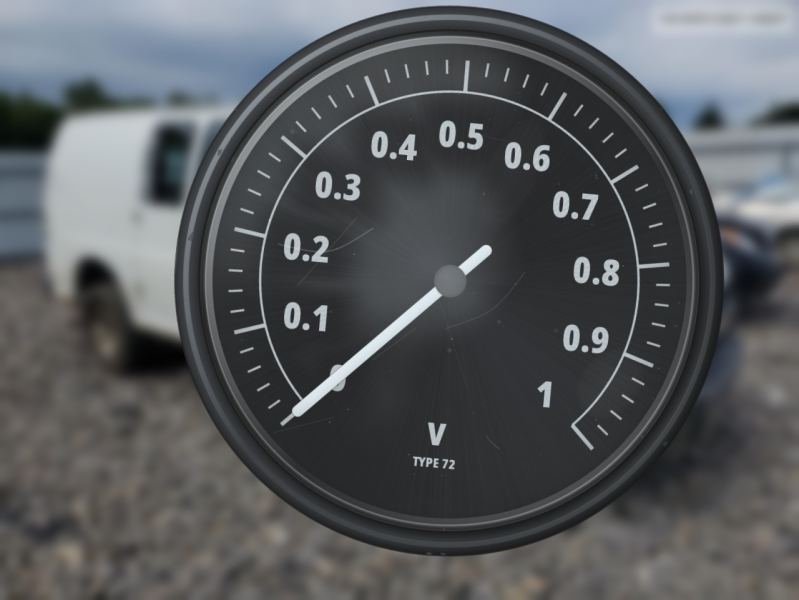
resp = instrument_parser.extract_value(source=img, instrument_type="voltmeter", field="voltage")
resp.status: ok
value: 0 V
